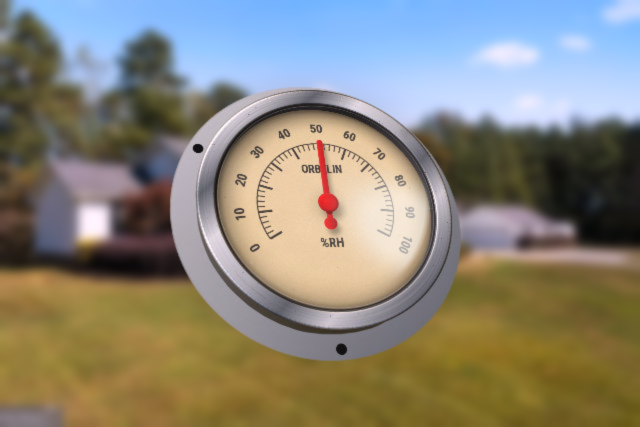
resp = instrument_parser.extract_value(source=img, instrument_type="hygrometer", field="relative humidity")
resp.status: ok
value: 50 %
